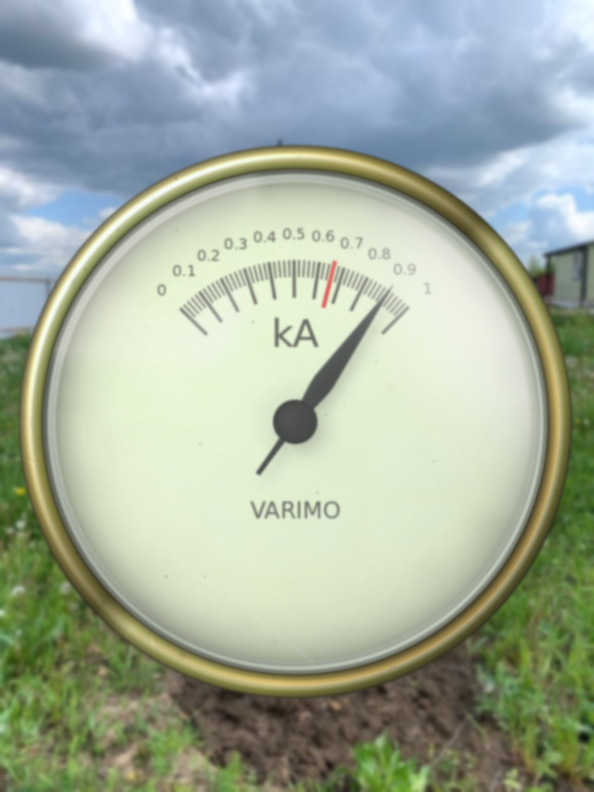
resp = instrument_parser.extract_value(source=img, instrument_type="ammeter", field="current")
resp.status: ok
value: 0.9 kA
